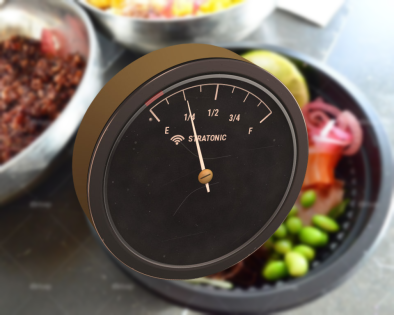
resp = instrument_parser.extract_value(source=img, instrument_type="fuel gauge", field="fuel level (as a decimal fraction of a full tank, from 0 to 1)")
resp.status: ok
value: 0.25
